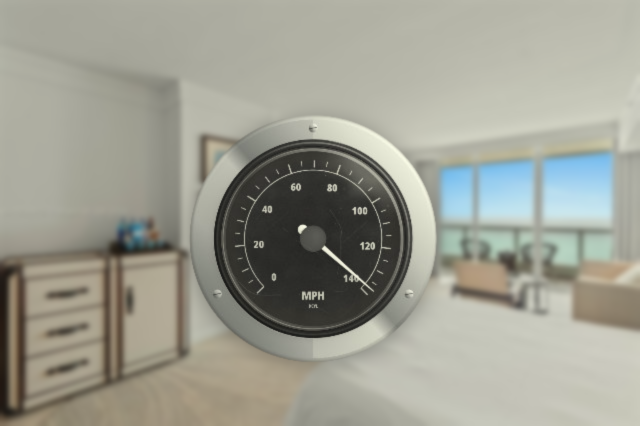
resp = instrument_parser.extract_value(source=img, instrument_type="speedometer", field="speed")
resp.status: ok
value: 137.5 mph
